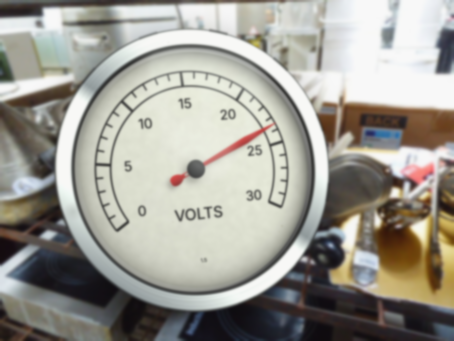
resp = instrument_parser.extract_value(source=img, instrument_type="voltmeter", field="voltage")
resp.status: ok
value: 23.5 V
